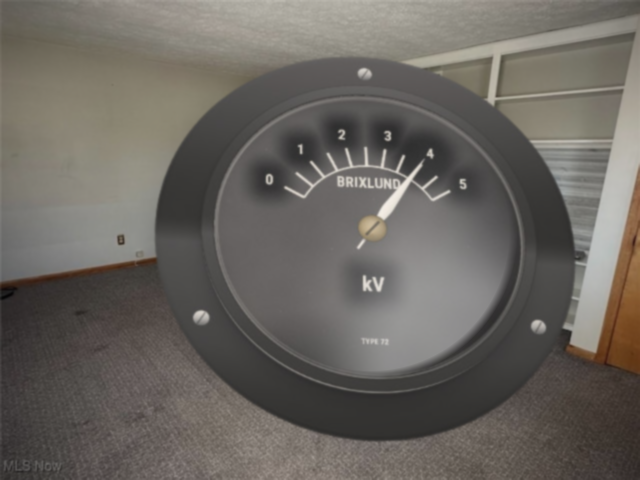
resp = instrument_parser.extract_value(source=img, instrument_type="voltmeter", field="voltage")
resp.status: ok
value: 4 kV
